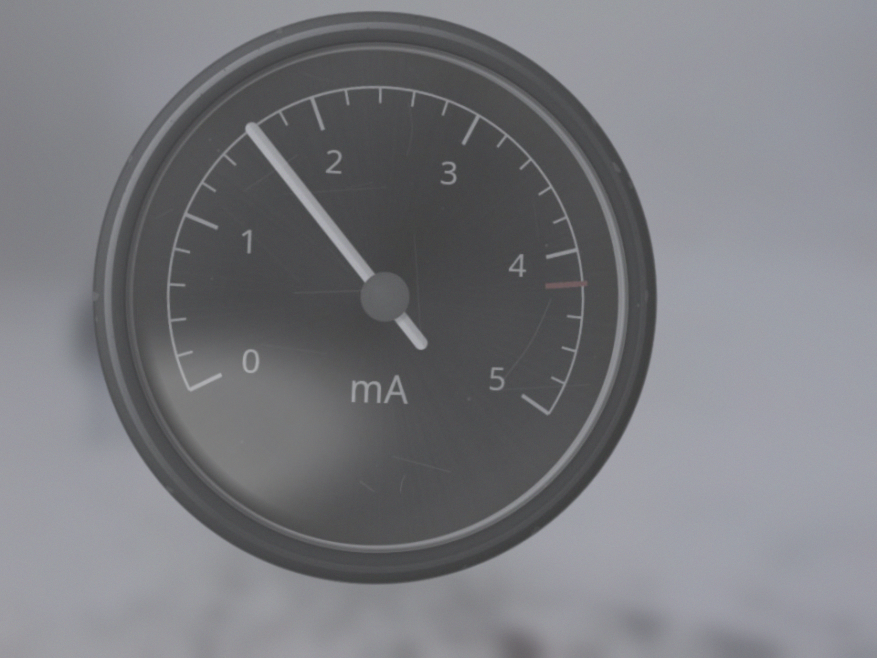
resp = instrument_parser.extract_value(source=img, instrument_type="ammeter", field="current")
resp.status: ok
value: 1.6 mA
